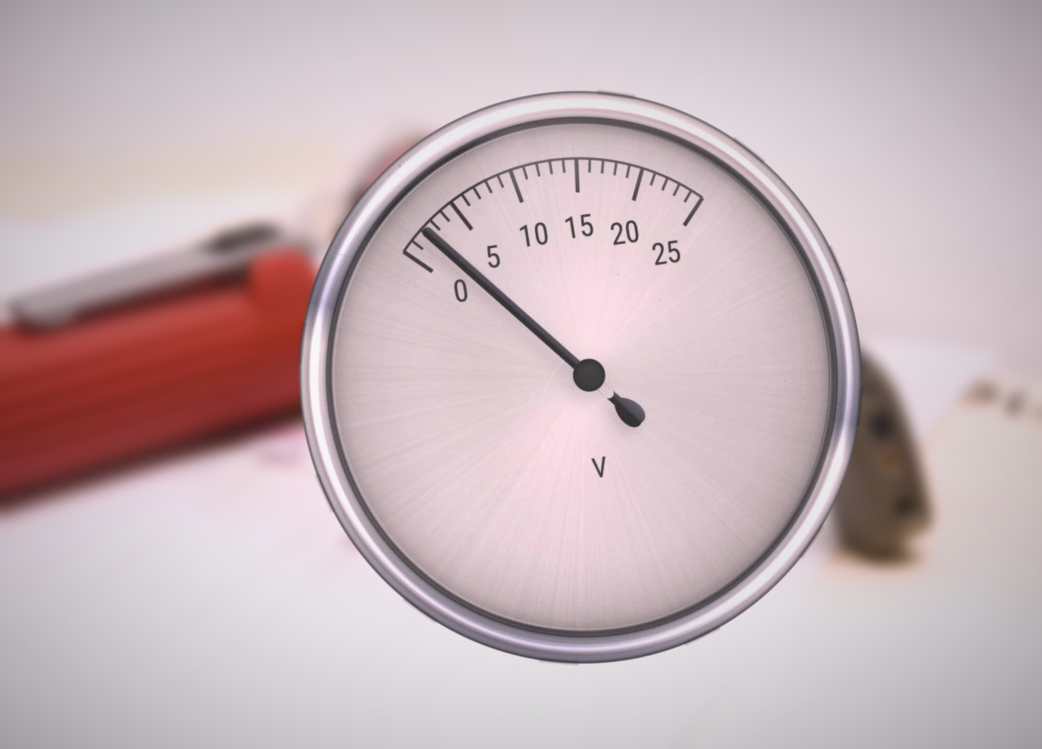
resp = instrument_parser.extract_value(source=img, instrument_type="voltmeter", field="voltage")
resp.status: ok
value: 2 V
